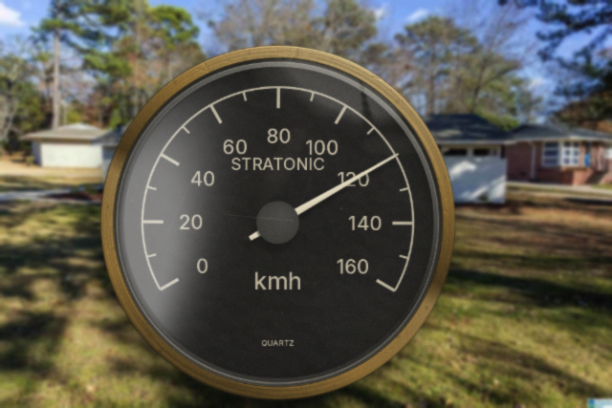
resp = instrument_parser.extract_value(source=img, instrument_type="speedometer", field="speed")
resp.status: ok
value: 120 km/h
